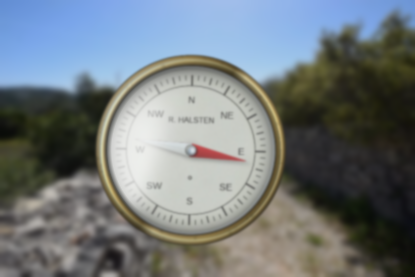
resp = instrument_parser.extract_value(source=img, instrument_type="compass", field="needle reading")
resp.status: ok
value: 100 °
